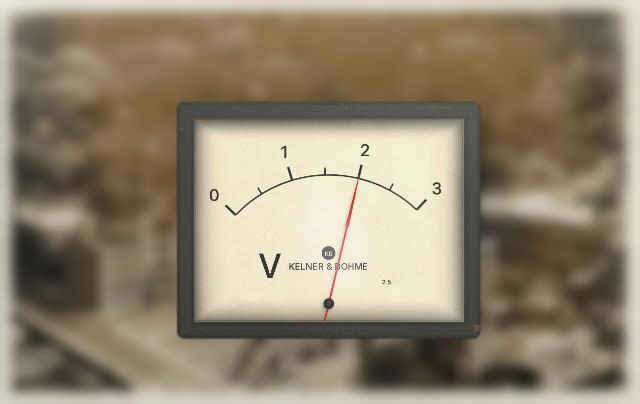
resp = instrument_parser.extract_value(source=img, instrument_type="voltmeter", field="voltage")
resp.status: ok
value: 2 V
